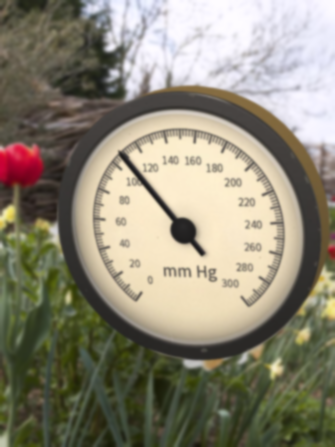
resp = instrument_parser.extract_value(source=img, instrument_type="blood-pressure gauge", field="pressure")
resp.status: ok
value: 110 mmHg
